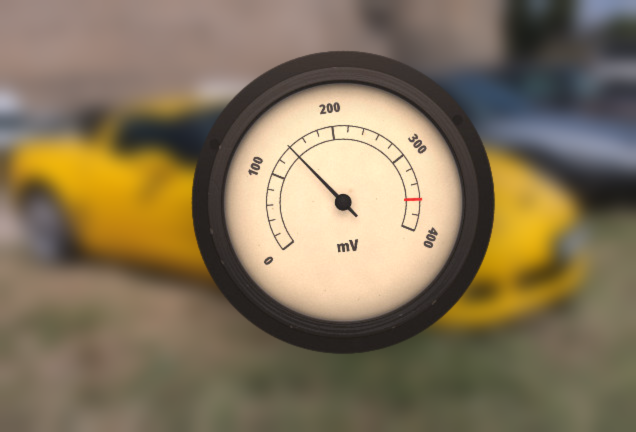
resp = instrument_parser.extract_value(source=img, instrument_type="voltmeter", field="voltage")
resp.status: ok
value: 140 mV
